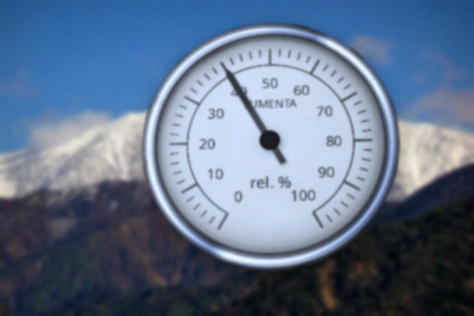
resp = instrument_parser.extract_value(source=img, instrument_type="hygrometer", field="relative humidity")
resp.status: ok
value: 40 %
